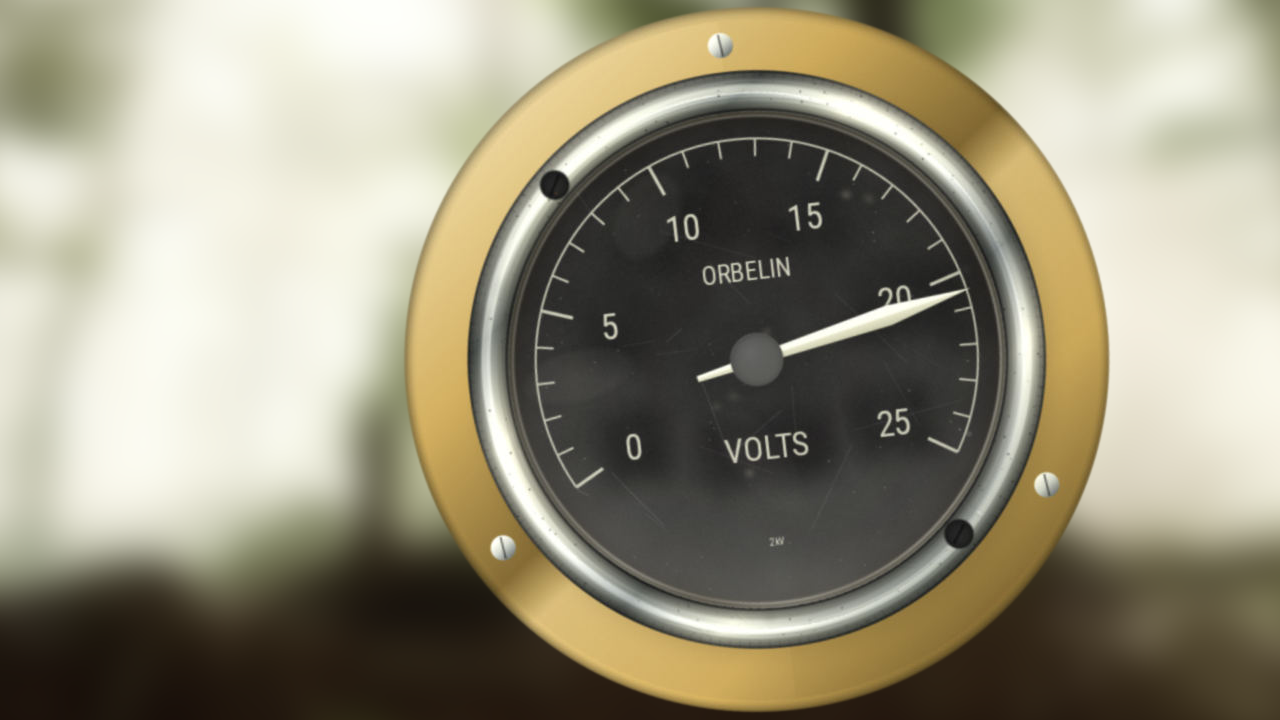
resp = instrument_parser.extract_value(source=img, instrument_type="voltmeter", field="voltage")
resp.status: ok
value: 20.5 V
